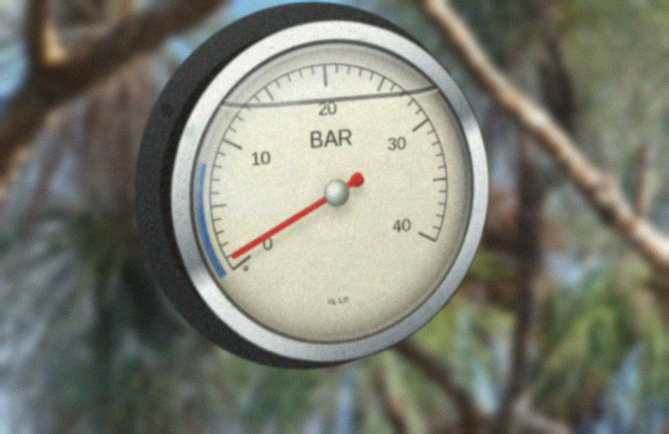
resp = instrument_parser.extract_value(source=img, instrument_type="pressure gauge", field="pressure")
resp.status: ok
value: 1 bar
